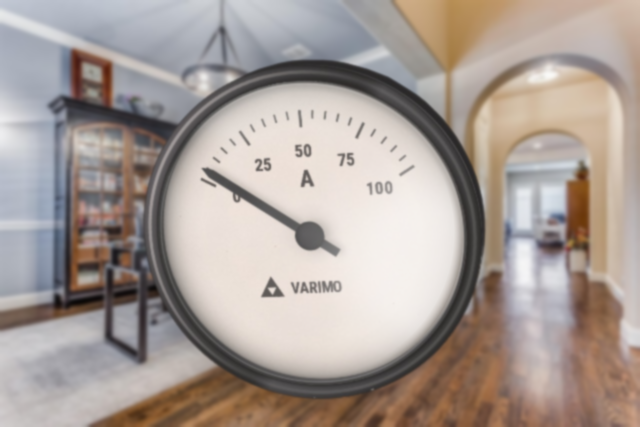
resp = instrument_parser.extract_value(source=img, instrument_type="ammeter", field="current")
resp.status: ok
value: 5 A
